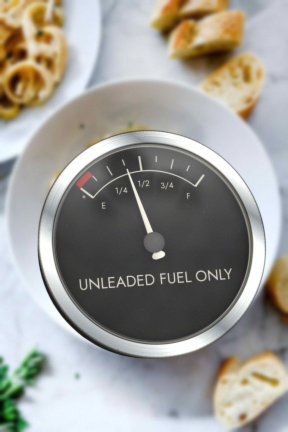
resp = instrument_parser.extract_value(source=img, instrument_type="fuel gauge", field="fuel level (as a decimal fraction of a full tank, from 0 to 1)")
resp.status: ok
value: 0.375
